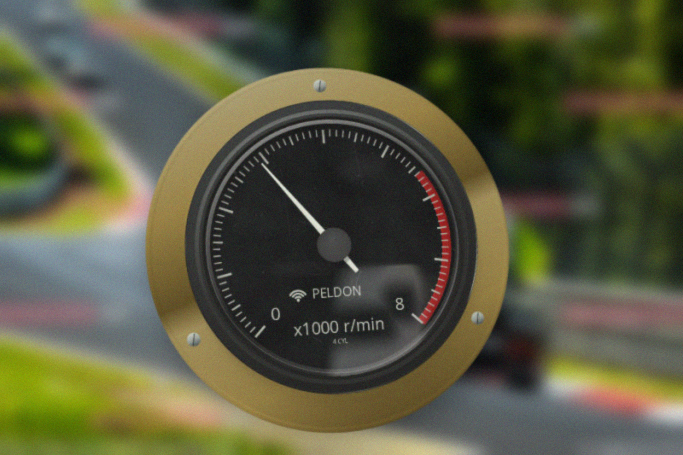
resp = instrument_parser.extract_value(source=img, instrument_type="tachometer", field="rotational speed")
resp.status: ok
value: 2900 rpm
